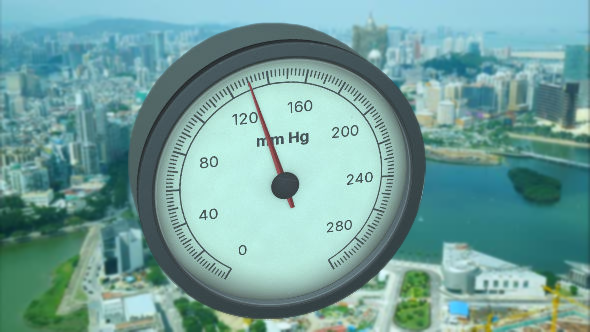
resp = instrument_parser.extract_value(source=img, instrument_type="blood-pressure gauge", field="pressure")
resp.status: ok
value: 130 mmHg
